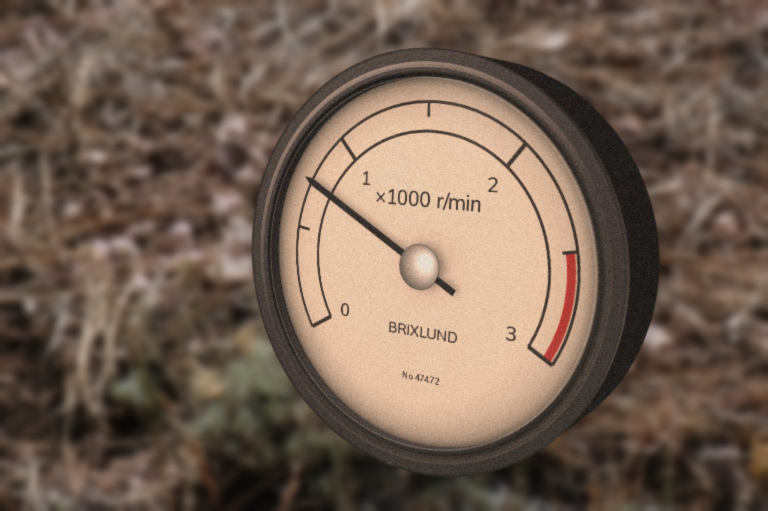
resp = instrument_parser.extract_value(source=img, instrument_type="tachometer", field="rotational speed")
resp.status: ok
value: 750 rpm
